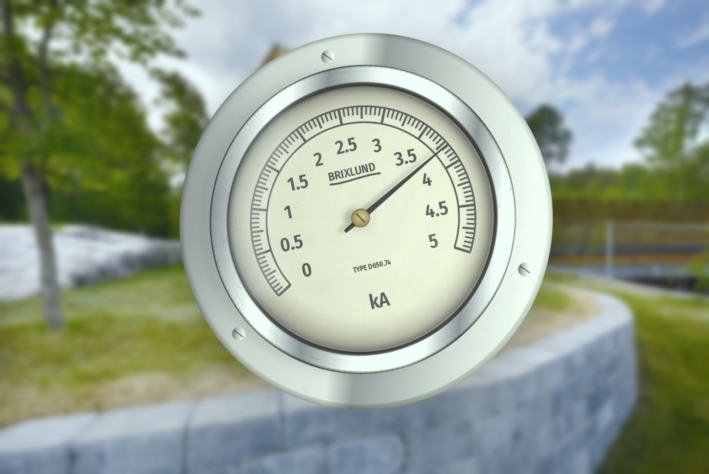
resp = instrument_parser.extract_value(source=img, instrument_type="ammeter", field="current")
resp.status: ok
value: 3.8 kA
